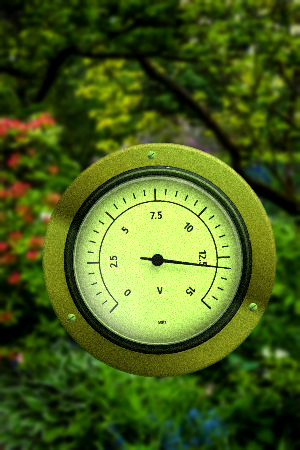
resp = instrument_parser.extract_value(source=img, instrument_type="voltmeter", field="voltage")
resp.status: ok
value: 13 V
